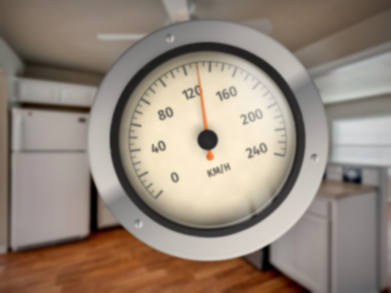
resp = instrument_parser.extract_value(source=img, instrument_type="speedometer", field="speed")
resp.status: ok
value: 130 km/h
